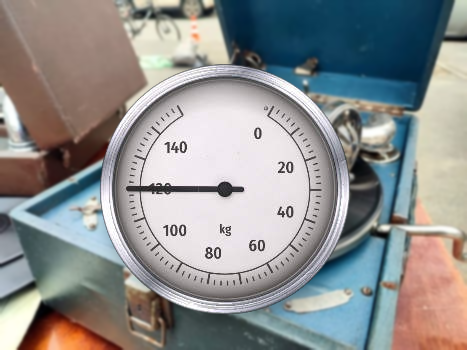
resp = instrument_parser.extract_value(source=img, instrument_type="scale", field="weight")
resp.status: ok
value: 120 kg
